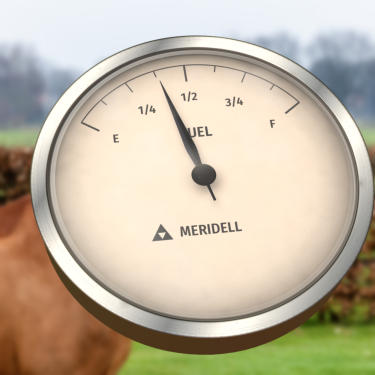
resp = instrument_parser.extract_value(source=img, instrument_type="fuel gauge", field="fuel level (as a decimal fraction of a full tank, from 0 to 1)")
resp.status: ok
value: 0.375
